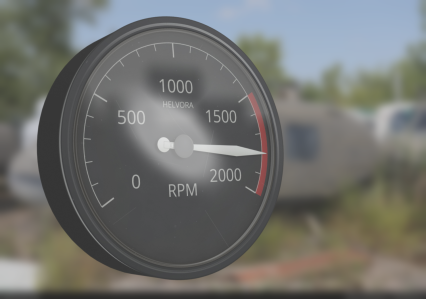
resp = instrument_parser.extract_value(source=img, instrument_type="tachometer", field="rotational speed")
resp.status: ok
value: 1800 rpm
